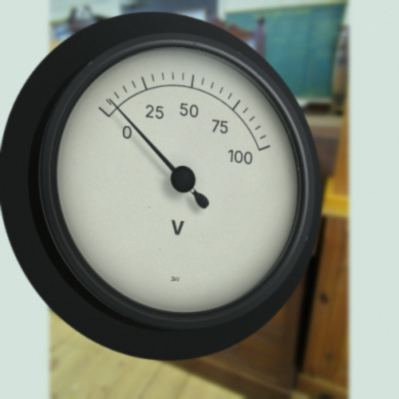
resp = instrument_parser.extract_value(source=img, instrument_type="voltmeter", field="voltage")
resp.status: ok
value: 5 V
